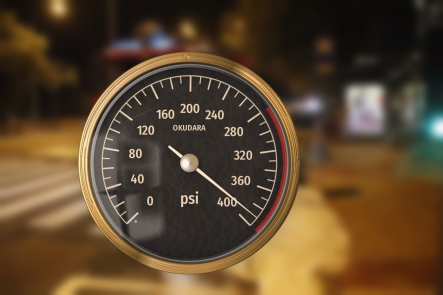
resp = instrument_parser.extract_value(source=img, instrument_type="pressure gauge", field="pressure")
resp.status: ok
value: 390 psi
